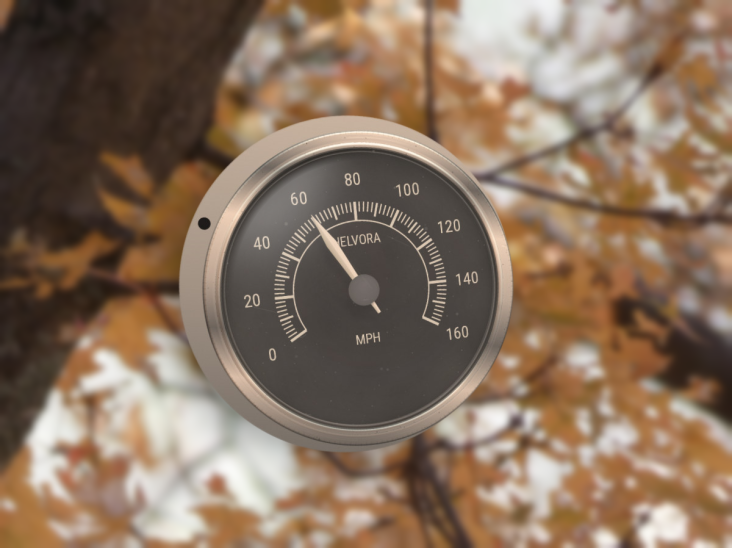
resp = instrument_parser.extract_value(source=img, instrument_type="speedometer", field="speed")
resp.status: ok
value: 60 mph
